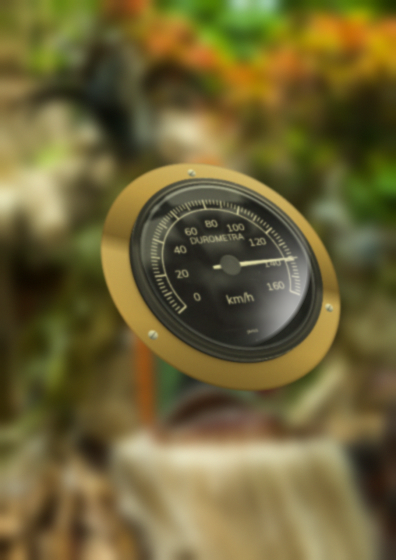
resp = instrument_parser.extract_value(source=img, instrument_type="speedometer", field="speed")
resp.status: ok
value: 140 km/h
